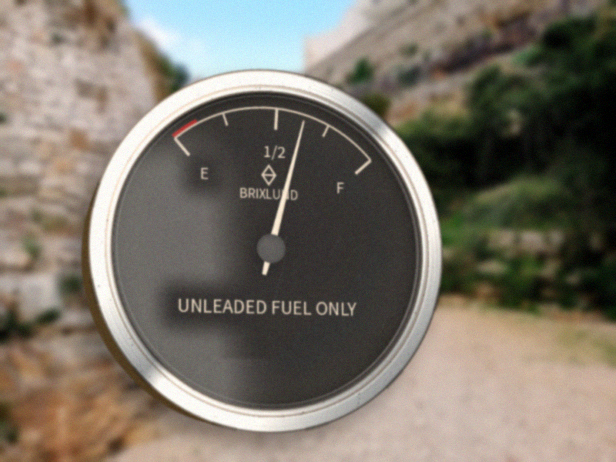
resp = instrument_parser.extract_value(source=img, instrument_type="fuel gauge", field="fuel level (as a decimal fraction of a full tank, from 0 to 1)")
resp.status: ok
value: 0.625
